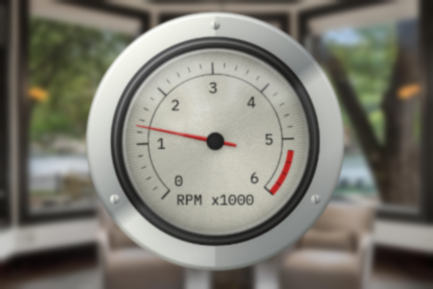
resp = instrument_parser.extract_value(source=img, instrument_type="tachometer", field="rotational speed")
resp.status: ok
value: 1300 rpm
